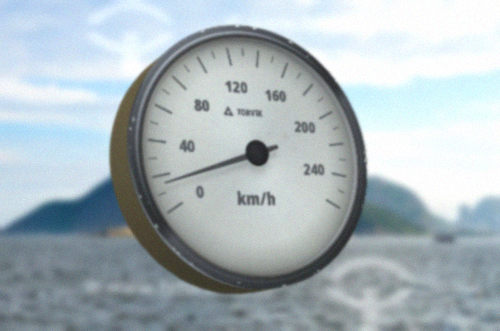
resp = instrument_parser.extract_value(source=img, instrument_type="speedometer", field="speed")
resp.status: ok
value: 15 km/h
